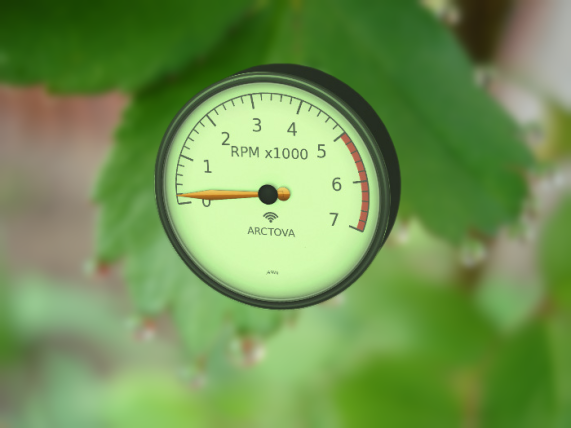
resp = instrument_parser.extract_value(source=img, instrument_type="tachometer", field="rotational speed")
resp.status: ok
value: 200 rpm
